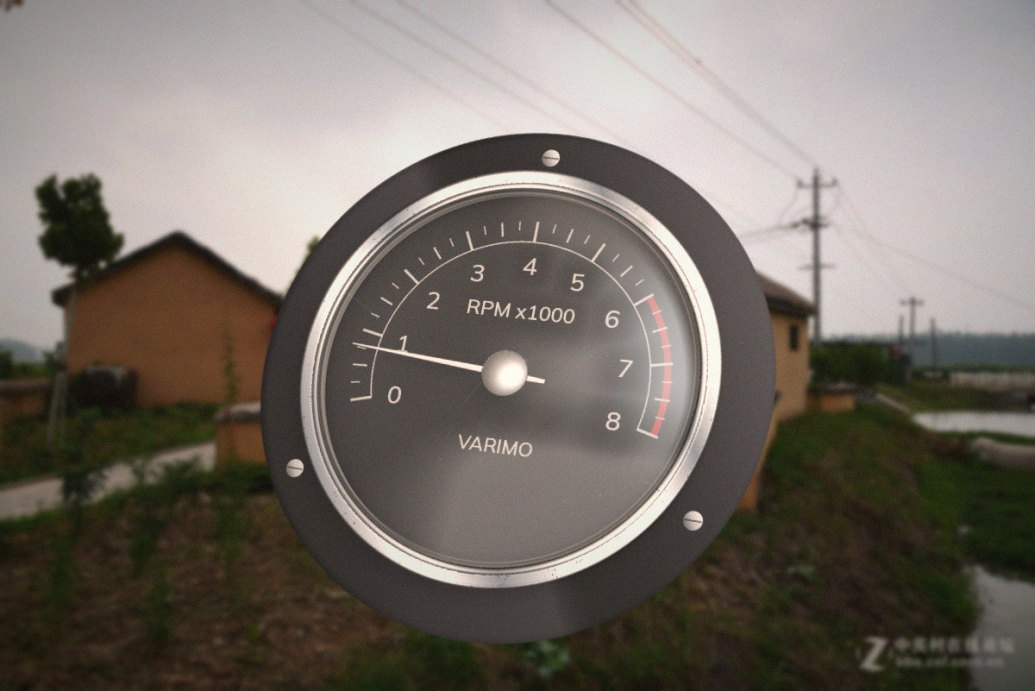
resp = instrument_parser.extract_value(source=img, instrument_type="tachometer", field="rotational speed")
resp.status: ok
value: 750 rpm
